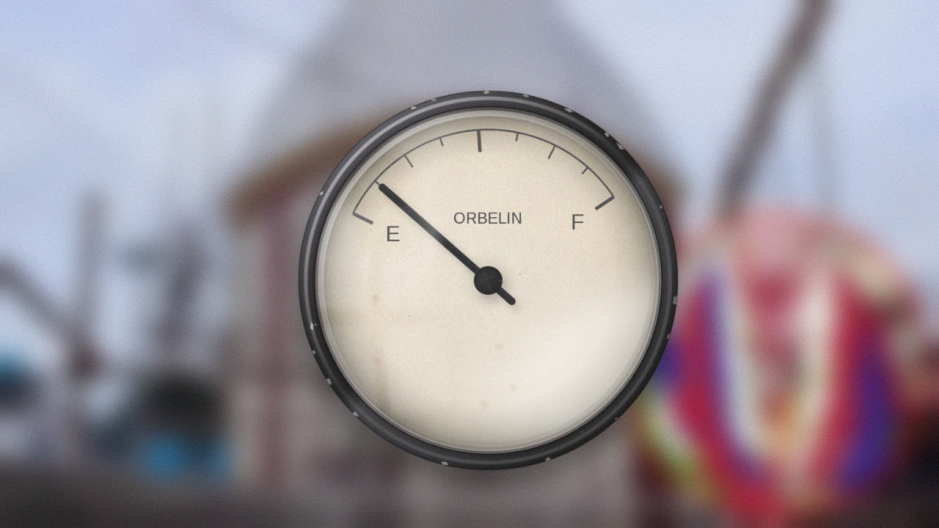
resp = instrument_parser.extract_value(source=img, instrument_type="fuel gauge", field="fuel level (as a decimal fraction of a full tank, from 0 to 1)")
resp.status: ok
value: 0.125
